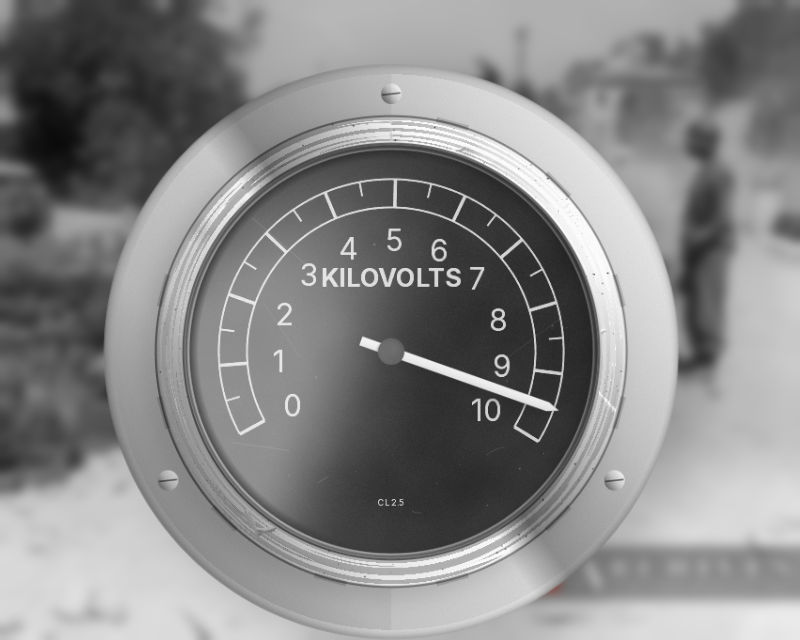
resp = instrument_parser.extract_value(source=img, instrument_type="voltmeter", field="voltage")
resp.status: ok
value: 9.5 kV
